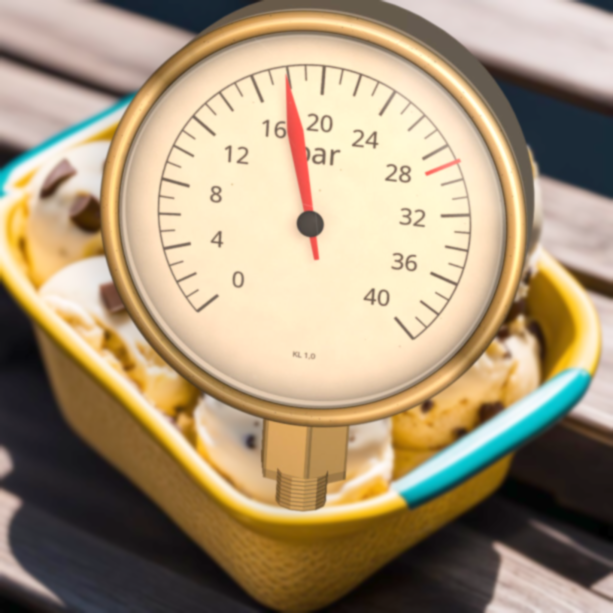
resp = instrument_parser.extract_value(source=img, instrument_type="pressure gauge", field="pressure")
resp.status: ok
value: 18 bar
